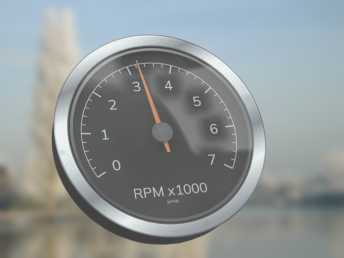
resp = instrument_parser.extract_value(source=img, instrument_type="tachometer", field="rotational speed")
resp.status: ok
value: 3200 rpm
